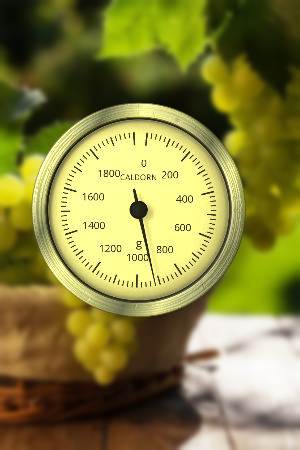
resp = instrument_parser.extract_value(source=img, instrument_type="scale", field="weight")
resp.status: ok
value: 920 g
